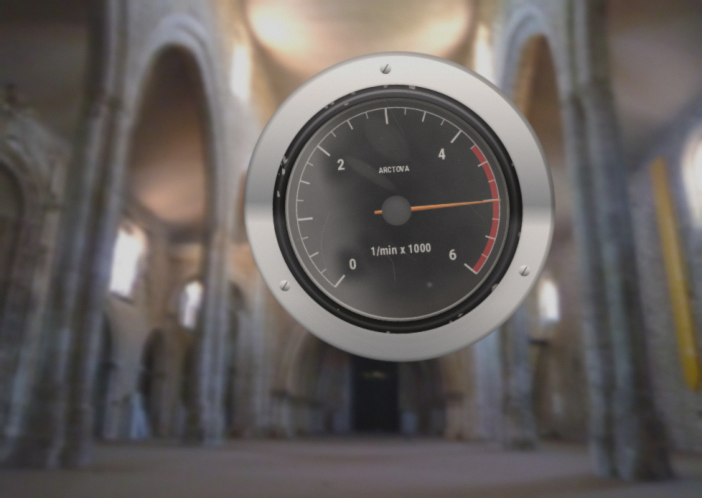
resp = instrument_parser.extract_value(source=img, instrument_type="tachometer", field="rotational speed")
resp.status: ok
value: 5000 rpm
